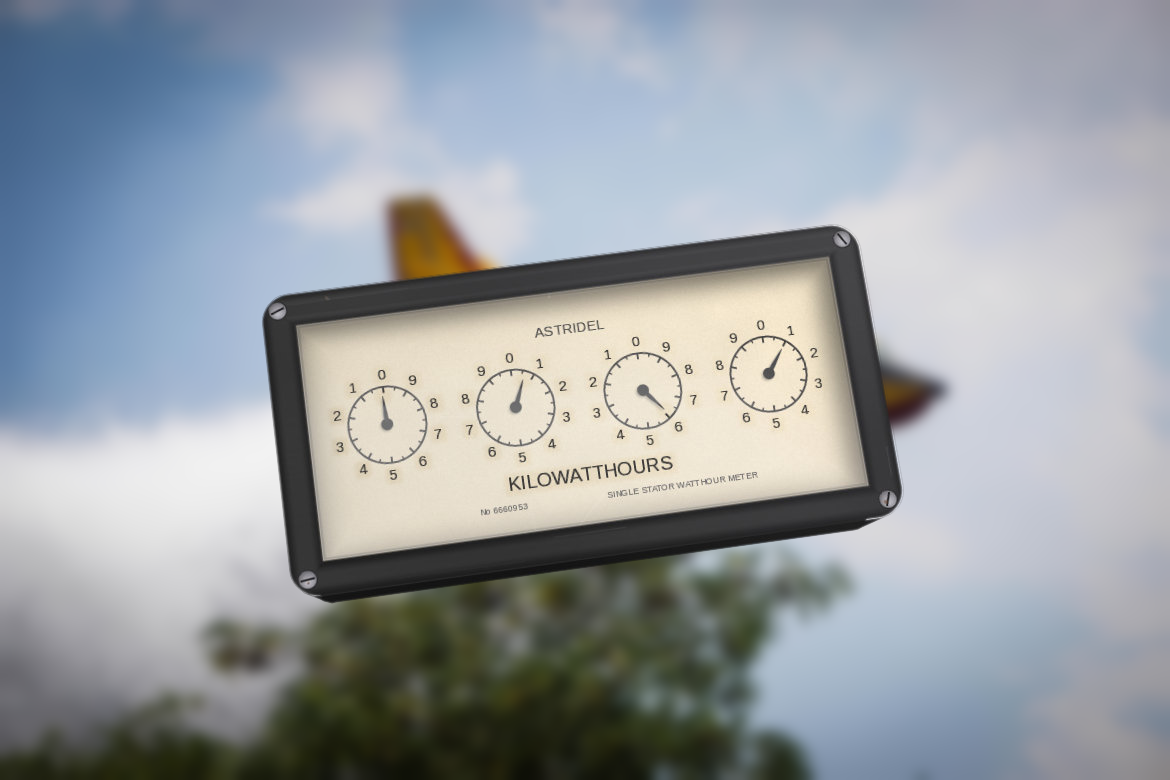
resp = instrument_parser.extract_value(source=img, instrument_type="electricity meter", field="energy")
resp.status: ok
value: 61 kWh
